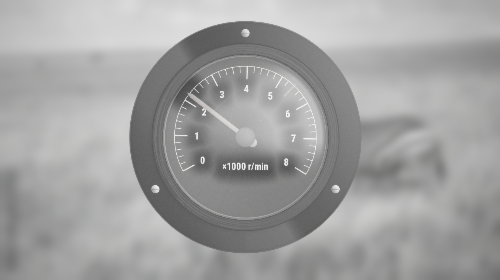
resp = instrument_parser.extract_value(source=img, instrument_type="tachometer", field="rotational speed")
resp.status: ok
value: 2200 rpm
